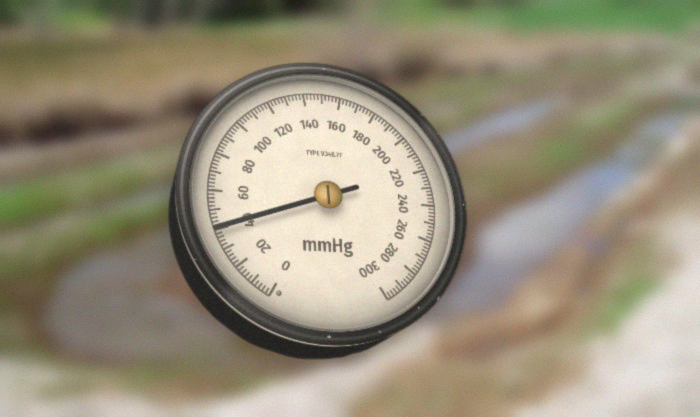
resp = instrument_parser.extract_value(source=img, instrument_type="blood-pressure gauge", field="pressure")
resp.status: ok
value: 40 mmHg
